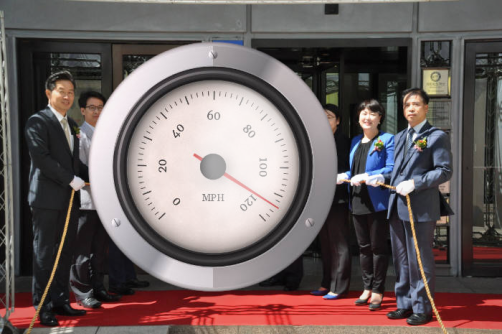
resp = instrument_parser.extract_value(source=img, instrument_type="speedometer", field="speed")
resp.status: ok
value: 114 mph
